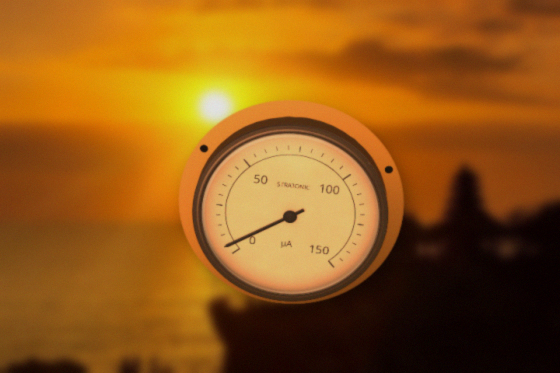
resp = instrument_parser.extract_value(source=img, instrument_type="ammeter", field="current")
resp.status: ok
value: 5 µA
